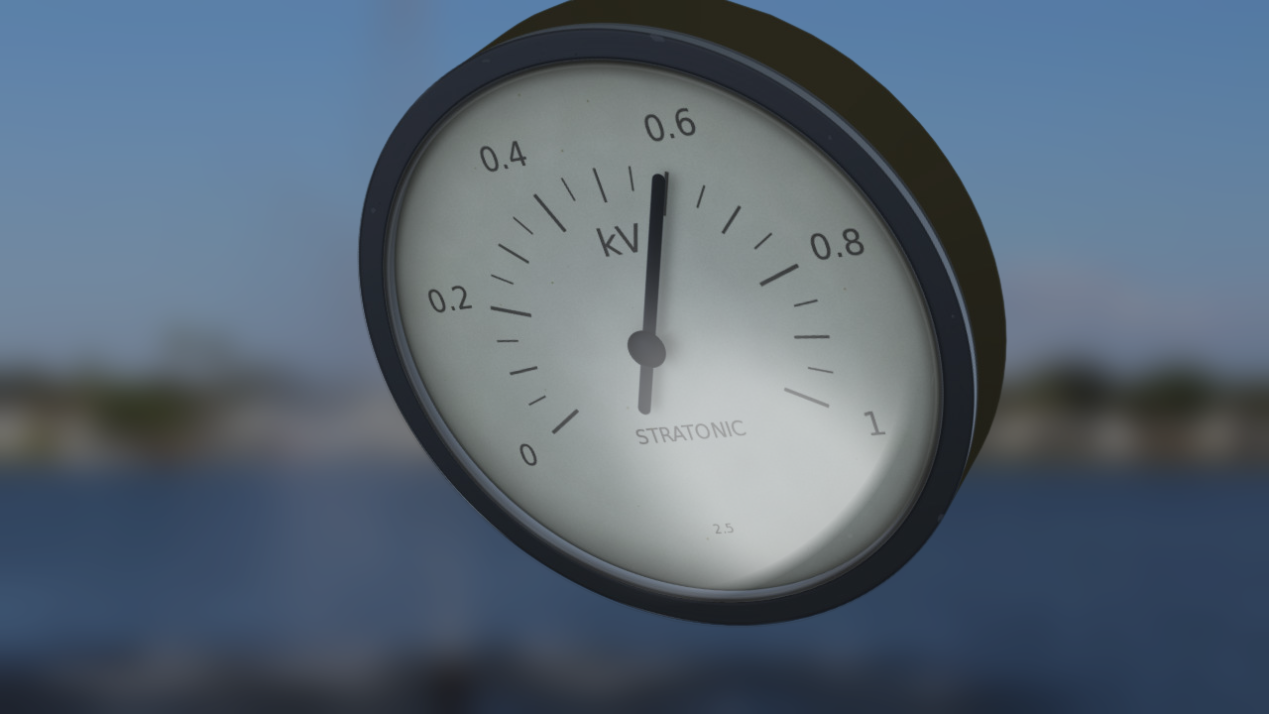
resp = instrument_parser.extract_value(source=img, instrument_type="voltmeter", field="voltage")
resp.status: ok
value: 0.6 kV
